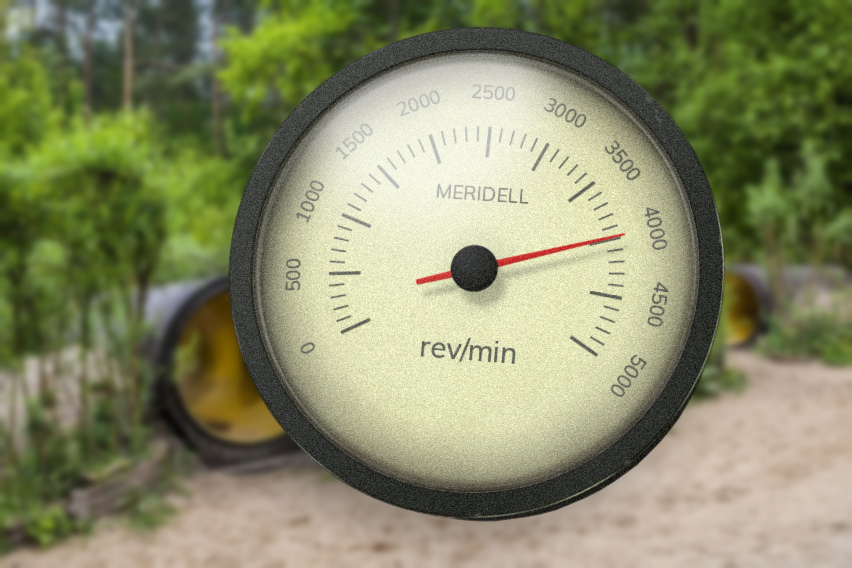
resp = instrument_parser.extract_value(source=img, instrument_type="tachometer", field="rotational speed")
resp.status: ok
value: 4000 rpm
